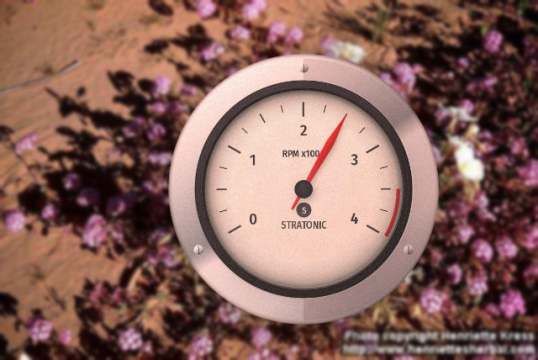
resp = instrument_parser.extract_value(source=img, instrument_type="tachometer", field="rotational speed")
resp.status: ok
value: 2500 rpm
